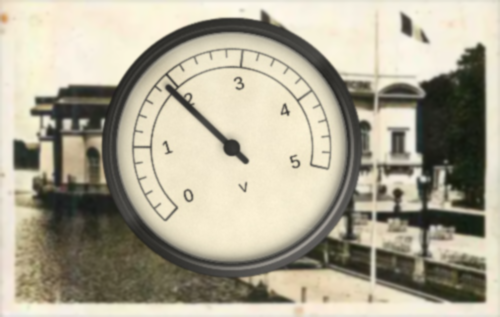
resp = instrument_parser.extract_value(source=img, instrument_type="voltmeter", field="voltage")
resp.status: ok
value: 1.9 V
